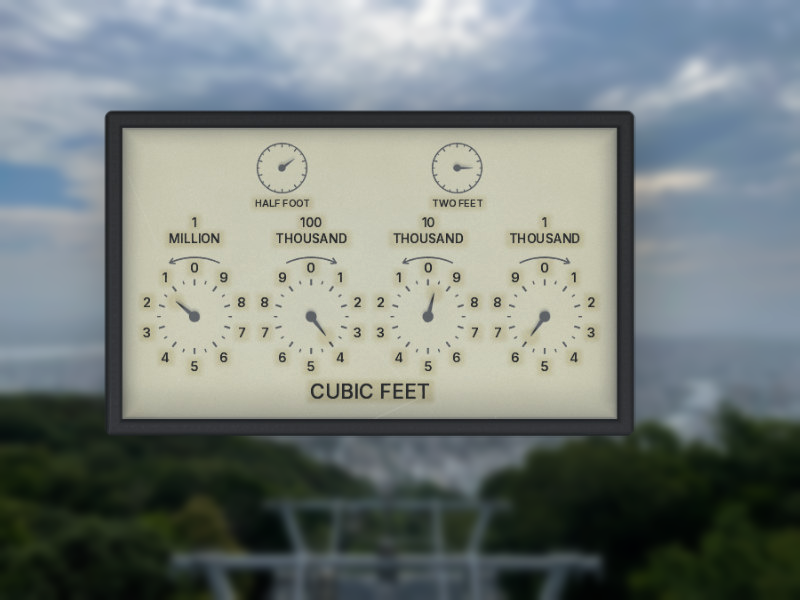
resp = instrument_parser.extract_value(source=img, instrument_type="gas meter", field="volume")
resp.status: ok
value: 139600 ft³
